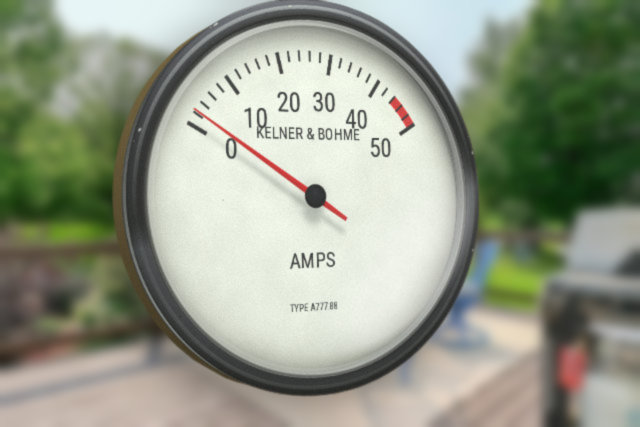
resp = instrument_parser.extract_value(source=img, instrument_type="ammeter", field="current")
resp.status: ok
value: 2 A
